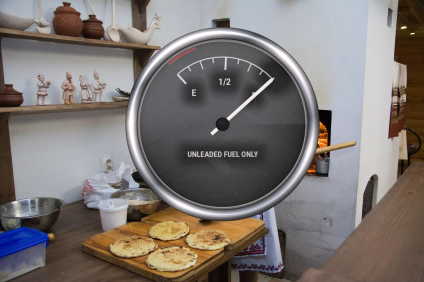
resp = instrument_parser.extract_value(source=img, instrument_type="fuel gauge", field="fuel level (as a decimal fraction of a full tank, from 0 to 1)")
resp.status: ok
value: 1
